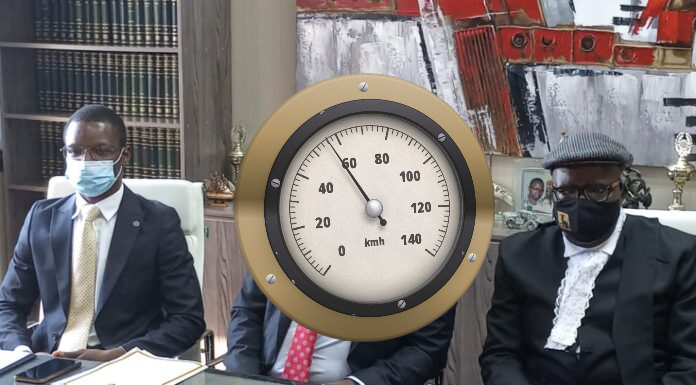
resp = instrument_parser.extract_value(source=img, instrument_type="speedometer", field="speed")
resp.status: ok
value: 56 km/h
